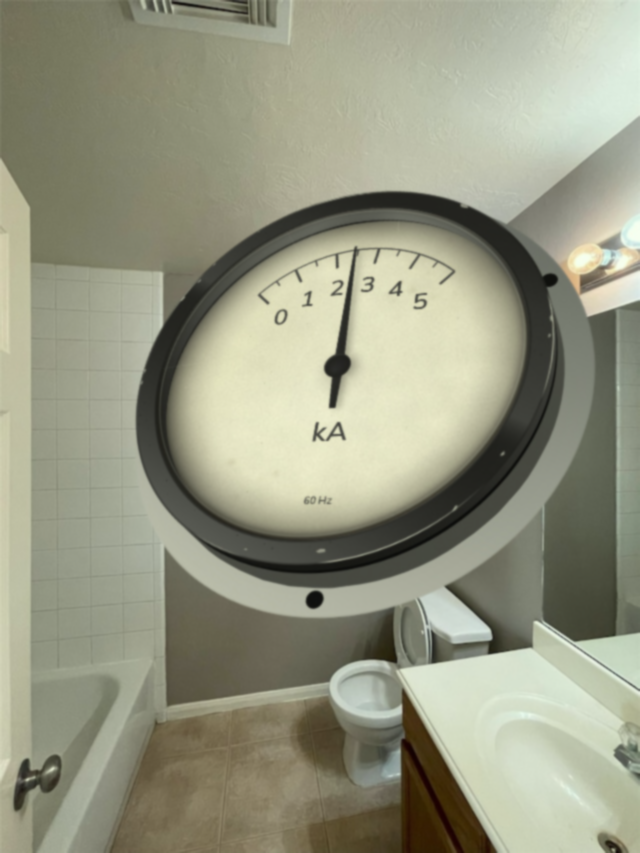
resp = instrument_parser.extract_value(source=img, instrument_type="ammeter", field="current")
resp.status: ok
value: 2.5 kA
